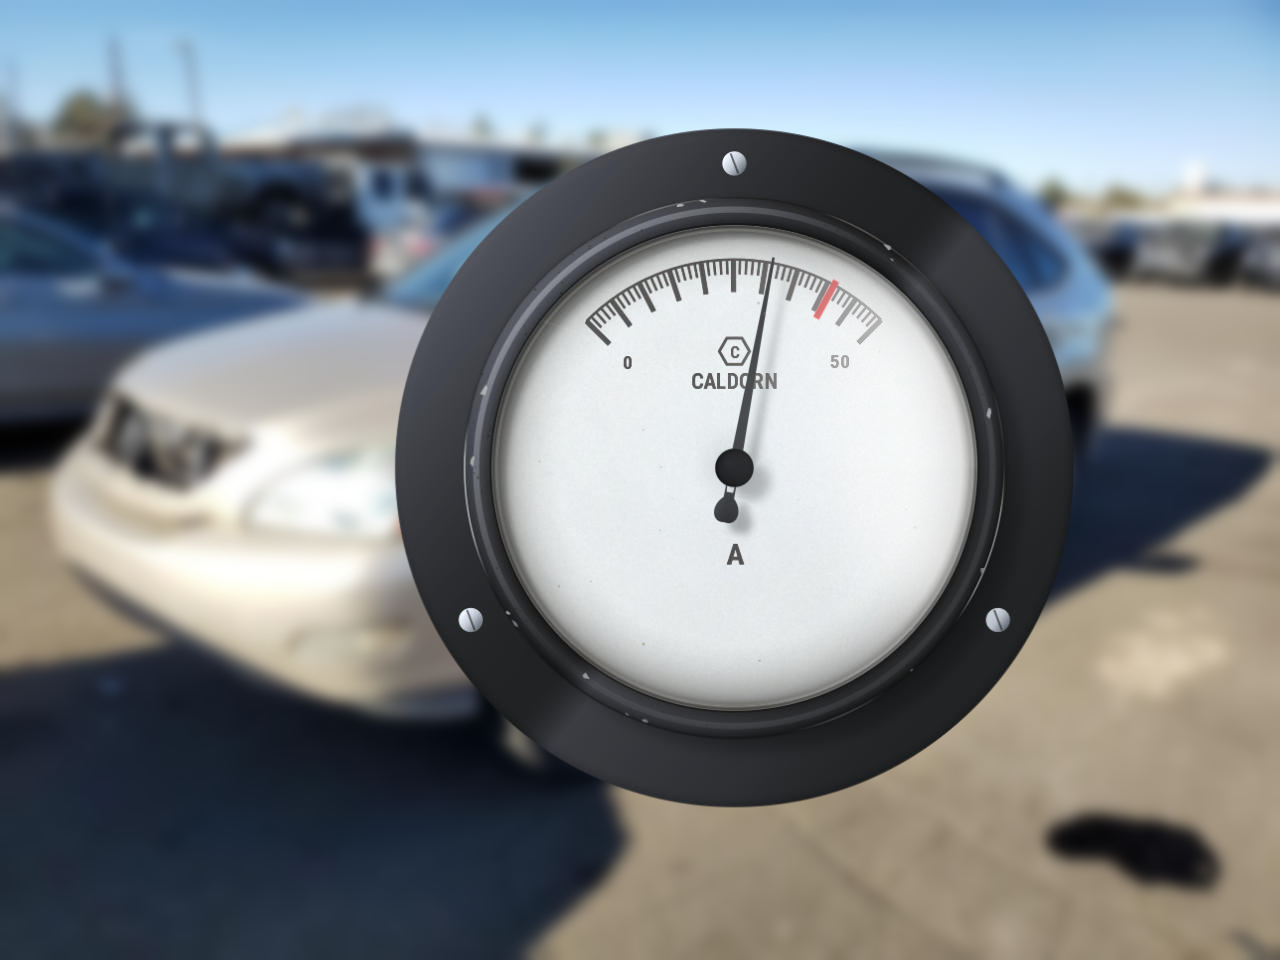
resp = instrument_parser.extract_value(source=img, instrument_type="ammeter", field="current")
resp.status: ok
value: 31 A
